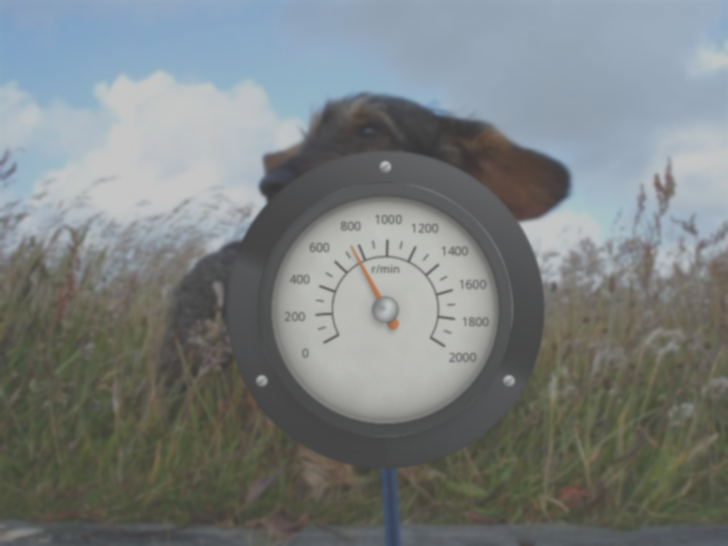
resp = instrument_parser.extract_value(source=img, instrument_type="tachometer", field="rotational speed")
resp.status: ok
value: 750 rpm
